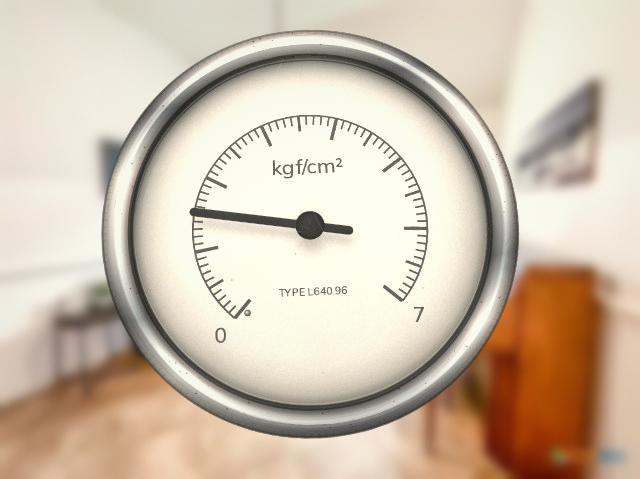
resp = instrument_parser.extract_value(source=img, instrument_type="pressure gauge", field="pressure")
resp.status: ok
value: 1.5 kg/cm²
